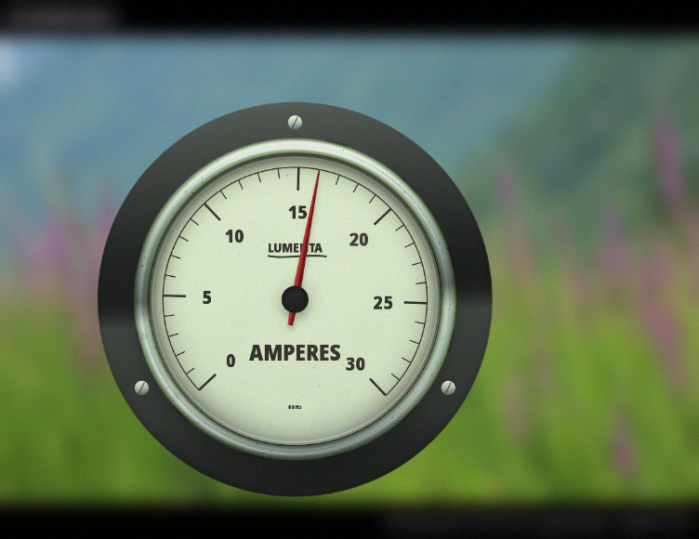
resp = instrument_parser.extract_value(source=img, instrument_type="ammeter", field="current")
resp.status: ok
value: 16 A
